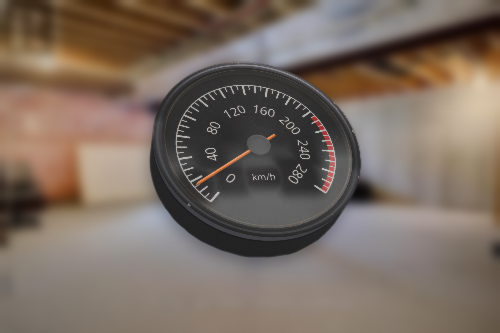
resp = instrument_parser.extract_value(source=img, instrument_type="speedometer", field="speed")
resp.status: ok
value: 15 km/h
